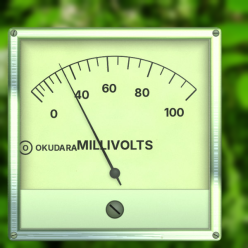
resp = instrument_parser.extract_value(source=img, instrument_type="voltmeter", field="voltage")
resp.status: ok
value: 35 mV
